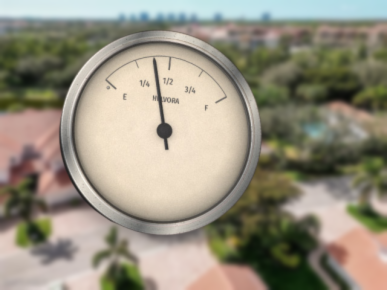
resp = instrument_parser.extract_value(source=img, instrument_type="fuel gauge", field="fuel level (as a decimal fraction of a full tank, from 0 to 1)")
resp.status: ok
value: 0.375
